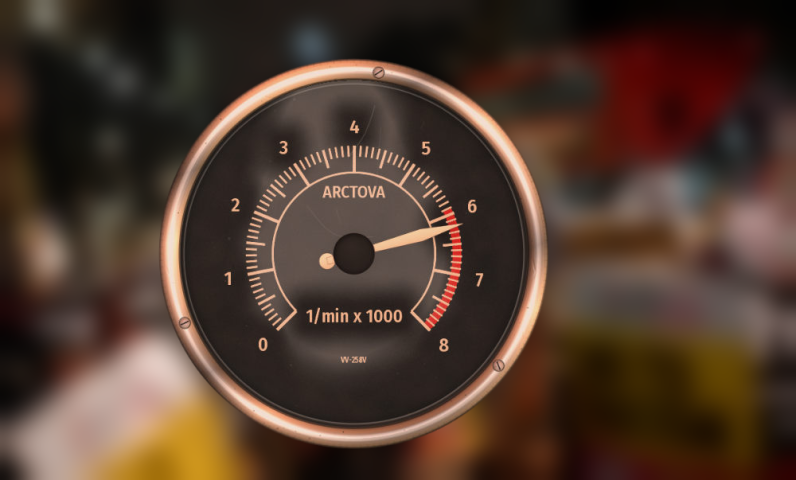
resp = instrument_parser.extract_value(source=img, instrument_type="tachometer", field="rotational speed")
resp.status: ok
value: 6200 rpm
